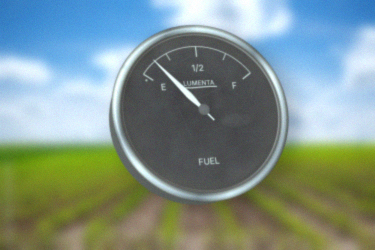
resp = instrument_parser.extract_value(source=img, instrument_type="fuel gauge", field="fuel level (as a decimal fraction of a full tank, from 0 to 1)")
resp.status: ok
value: 0.125
